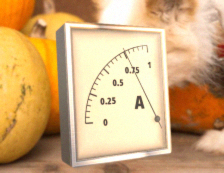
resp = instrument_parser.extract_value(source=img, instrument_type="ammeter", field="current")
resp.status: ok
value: 0.75 A
